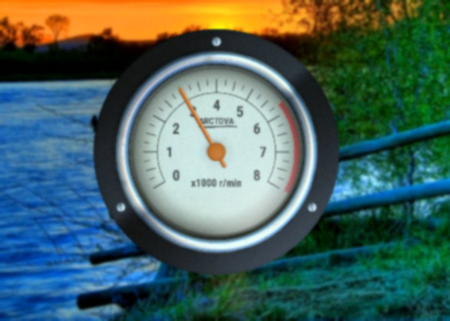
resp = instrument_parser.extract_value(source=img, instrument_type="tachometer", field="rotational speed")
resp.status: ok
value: 3000 rpm
